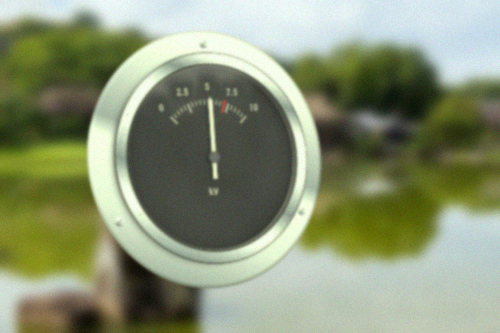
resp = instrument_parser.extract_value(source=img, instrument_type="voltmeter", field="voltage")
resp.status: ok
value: 5 kV
